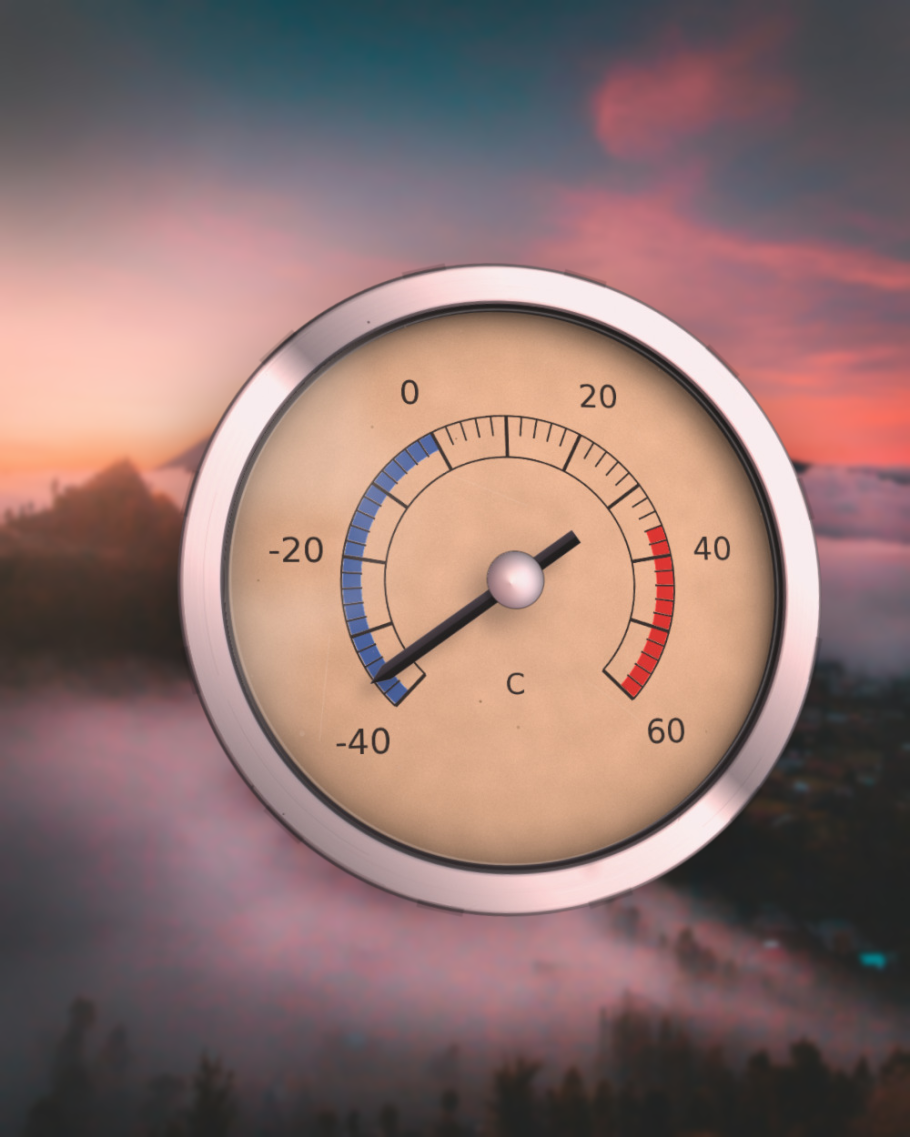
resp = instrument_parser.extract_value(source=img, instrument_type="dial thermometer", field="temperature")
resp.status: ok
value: -36 °C
